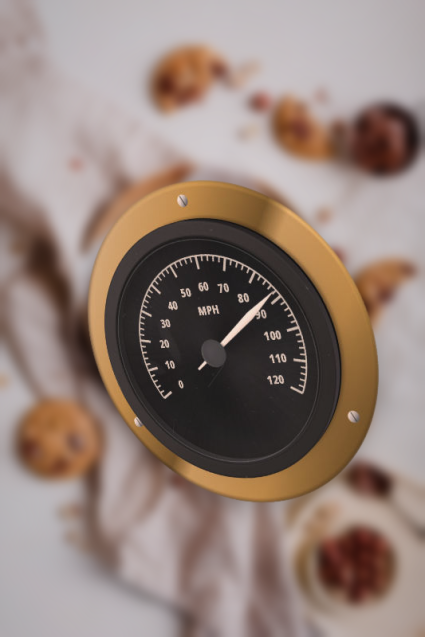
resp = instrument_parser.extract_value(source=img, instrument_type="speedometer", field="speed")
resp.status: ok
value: 88 mph
